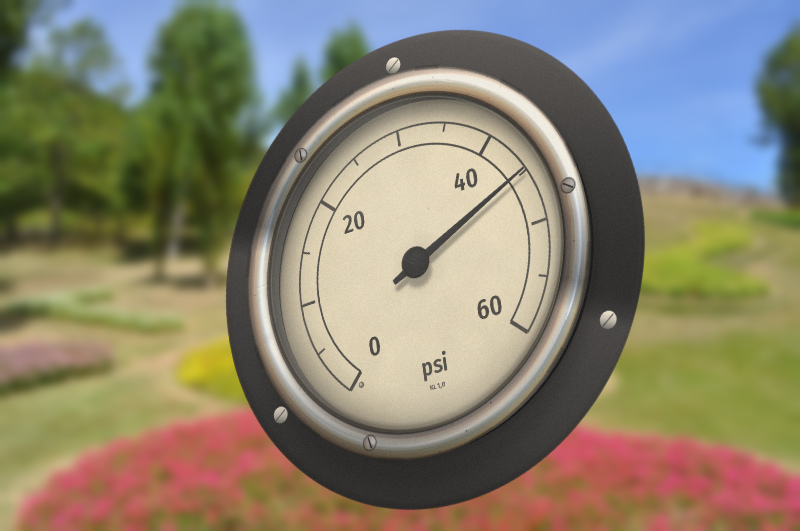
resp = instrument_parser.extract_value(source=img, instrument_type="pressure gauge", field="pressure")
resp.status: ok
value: 45 psi
